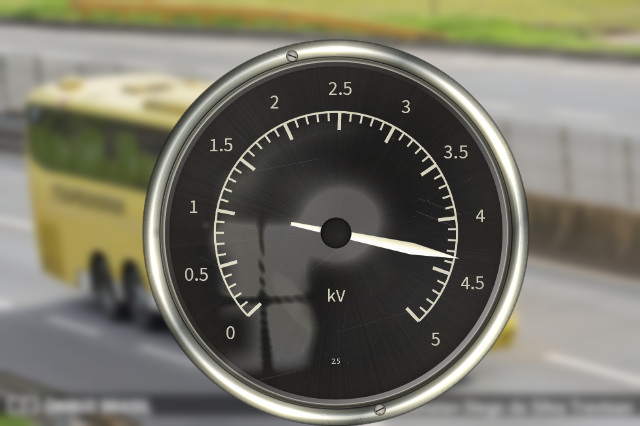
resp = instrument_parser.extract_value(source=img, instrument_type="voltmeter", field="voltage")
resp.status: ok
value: 4.35 kV
